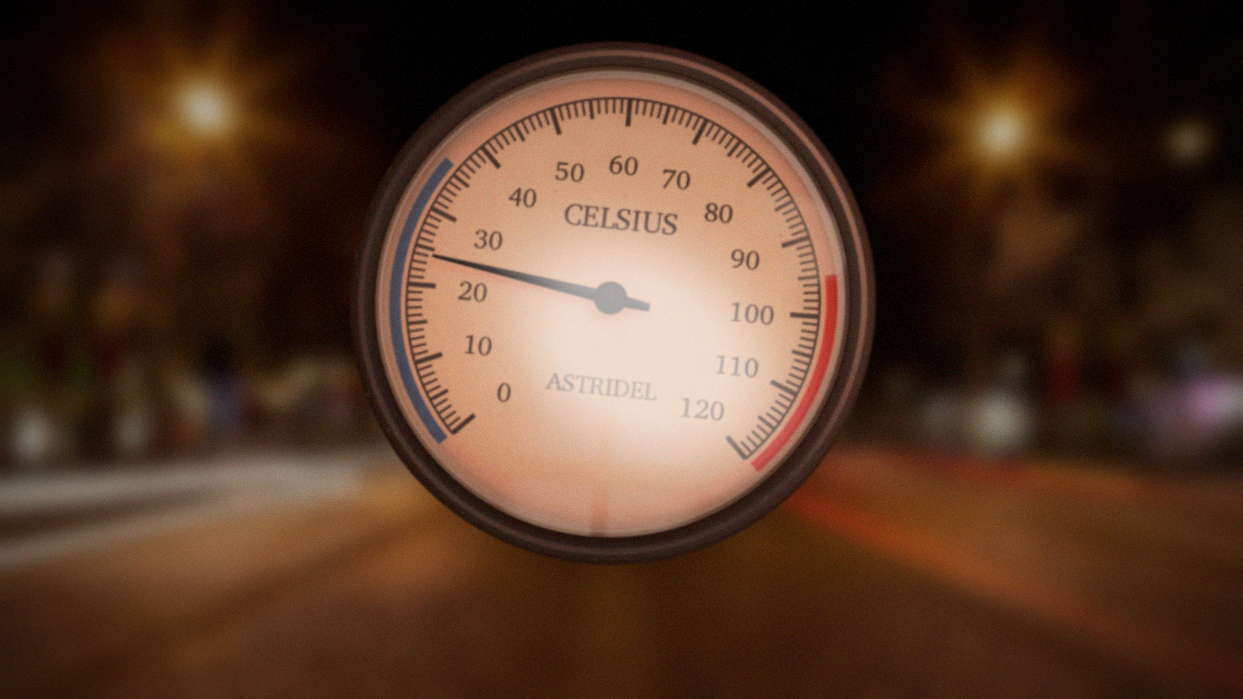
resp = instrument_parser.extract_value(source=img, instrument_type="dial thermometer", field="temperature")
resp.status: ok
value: 24 °C
